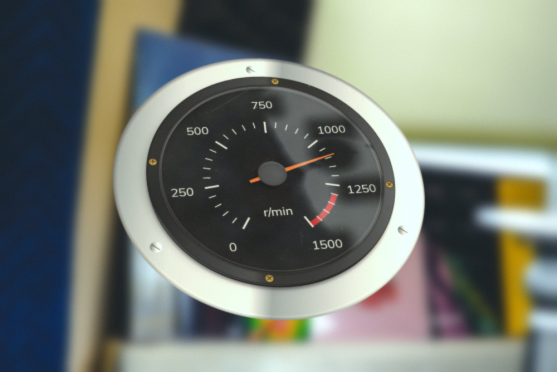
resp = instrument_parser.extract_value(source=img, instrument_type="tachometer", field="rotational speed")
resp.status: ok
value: 1100 rpm
